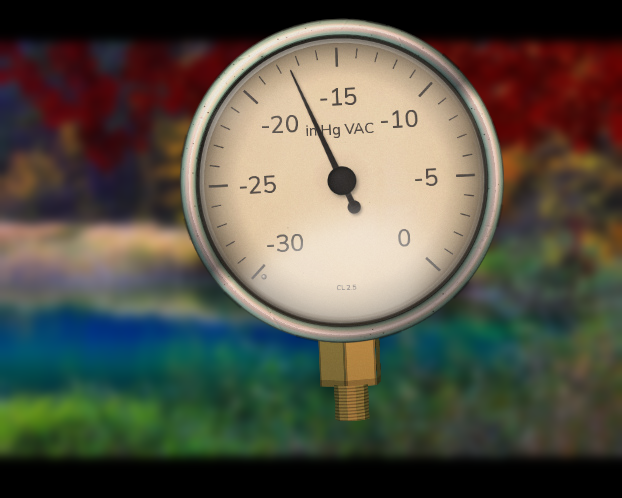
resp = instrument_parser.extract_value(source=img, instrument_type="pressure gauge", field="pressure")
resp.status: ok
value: -17.5 inHg
